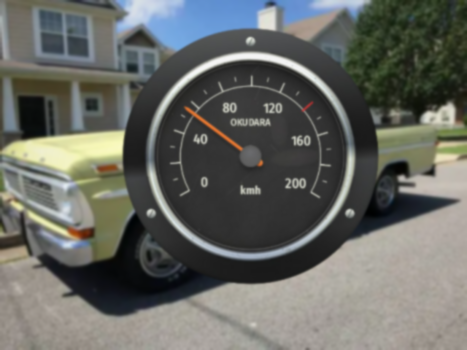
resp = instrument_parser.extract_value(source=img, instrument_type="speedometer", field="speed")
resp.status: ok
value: 55 km/h
